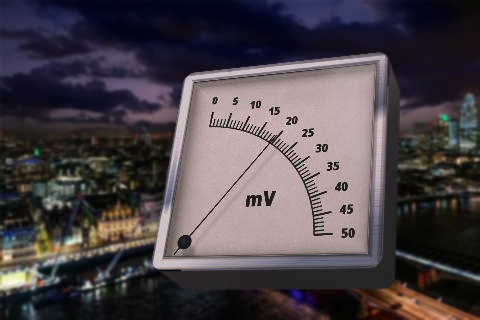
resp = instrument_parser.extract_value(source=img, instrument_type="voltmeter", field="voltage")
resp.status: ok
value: 20 mV
